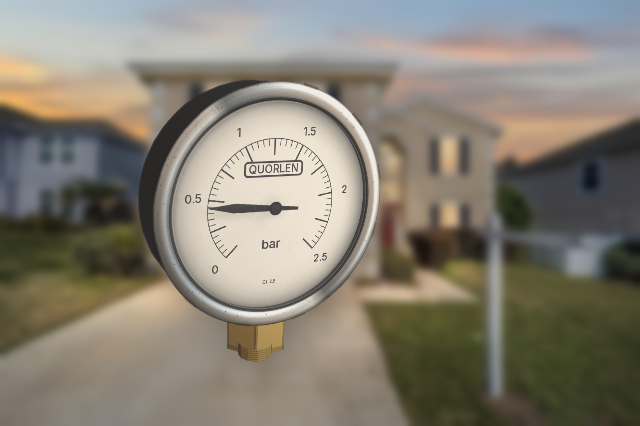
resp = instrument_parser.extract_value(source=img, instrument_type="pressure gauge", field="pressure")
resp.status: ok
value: 0.45 bar
